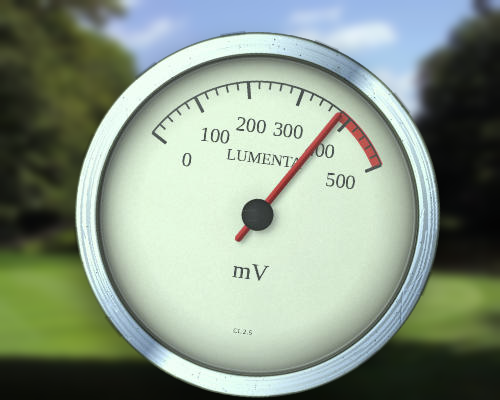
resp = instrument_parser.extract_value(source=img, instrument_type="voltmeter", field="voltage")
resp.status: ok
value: 380 mV
